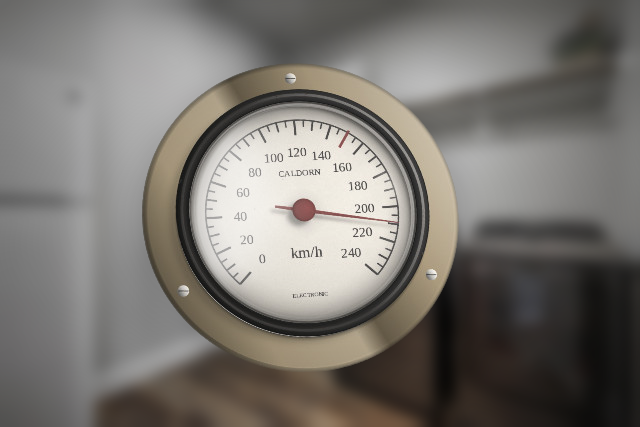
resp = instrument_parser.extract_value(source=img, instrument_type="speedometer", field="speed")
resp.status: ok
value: 210 km/h
